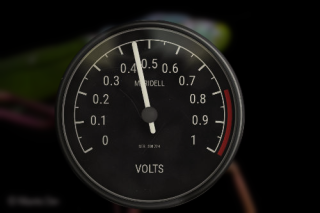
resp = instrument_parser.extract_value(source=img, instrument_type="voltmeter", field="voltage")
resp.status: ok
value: 0.45 V
